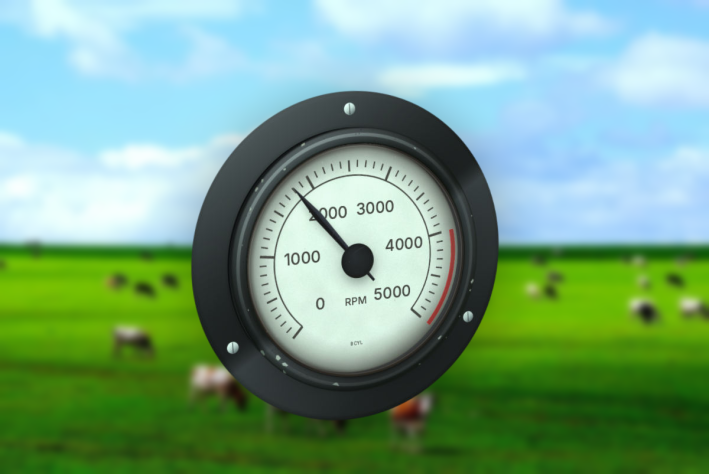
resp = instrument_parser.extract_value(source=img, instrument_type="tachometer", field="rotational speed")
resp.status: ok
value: 1800 rpm
